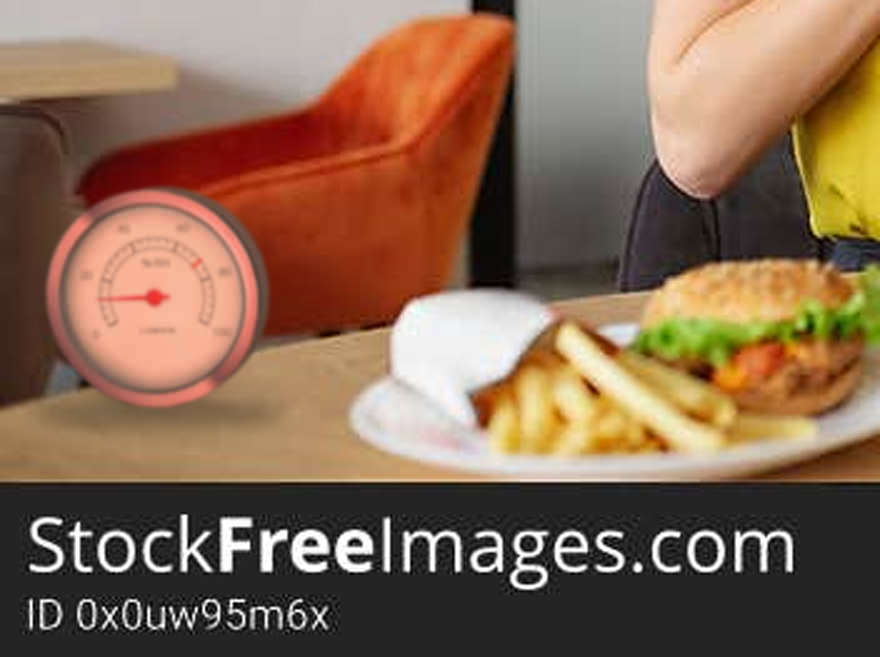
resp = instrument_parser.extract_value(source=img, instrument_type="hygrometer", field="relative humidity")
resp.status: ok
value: 12 %
